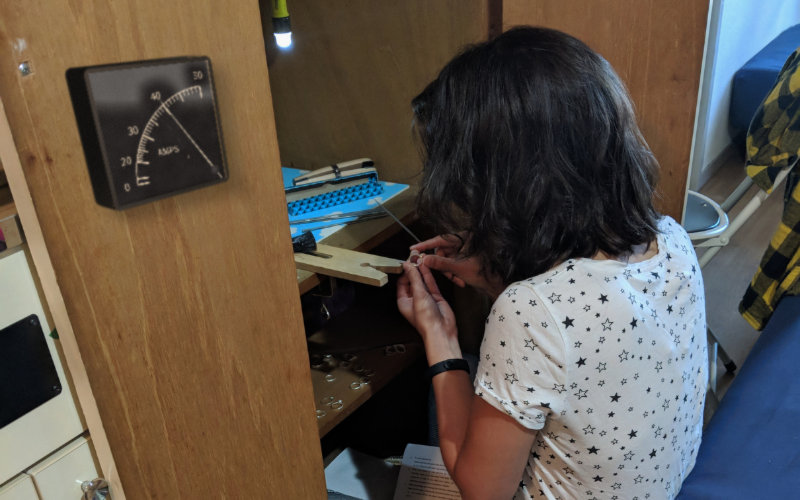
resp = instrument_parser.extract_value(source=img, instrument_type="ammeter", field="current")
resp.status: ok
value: 40 A
